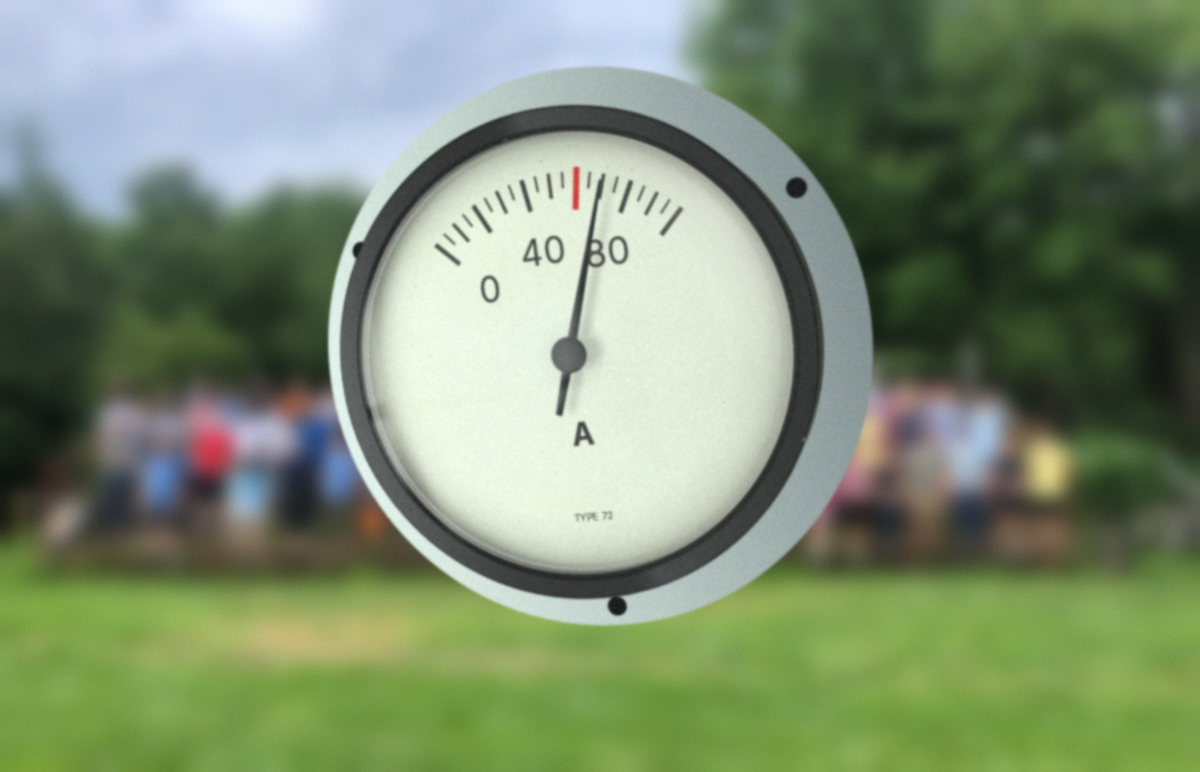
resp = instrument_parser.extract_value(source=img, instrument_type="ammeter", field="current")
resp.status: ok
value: 70 A
